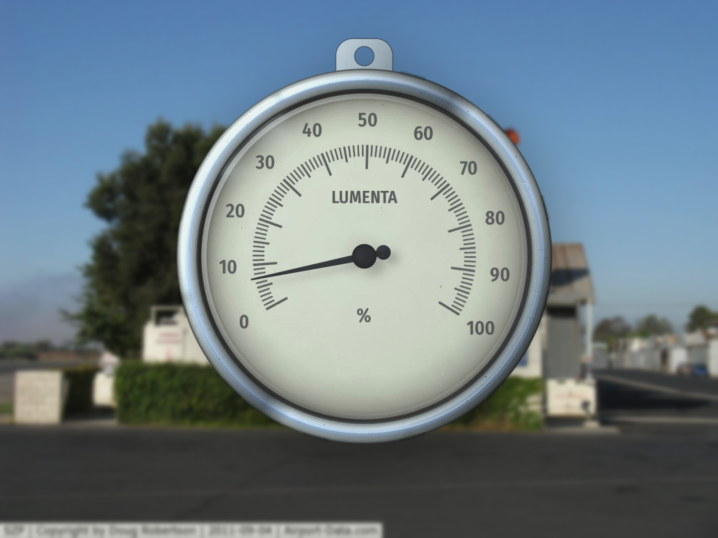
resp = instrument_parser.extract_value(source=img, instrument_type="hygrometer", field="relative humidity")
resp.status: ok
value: 7 %
